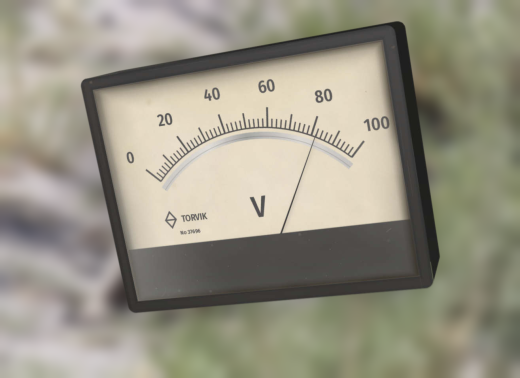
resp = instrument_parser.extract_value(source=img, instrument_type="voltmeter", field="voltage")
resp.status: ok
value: 82 V
